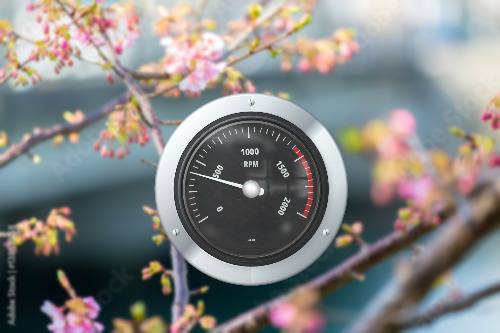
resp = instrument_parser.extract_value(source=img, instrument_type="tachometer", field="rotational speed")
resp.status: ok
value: 400 rpm
